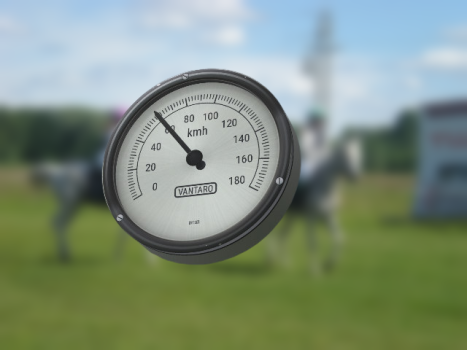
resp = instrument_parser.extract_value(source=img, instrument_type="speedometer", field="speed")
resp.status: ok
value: 60 km/h
